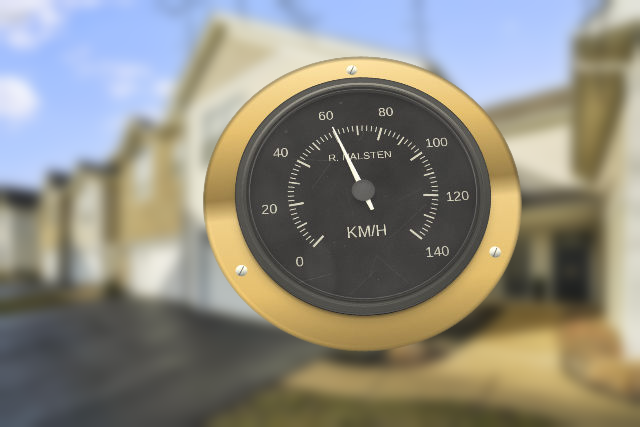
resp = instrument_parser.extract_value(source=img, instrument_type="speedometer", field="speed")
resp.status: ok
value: 60 km/h
